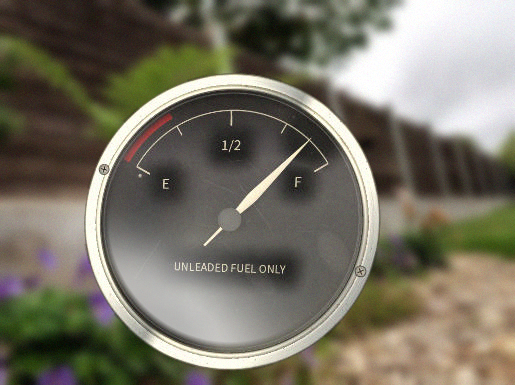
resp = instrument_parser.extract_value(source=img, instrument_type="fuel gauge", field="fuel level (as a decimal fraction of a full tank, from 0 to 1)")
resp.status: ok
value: 0.875
